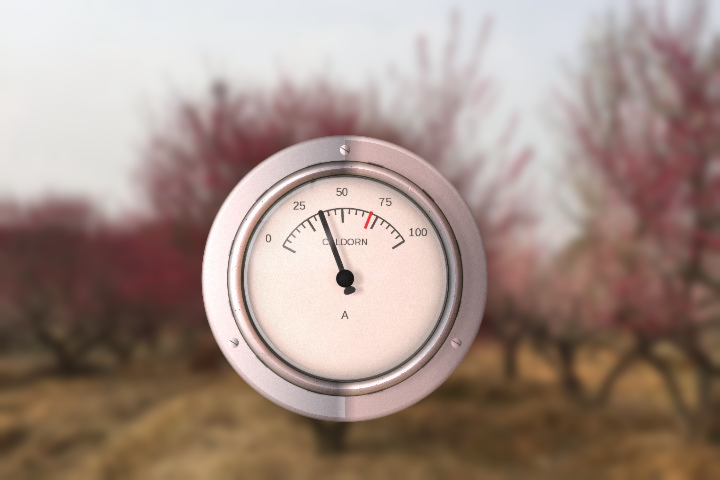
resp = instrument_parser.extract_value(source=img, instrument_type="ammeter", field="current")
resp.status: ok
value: 35 A
